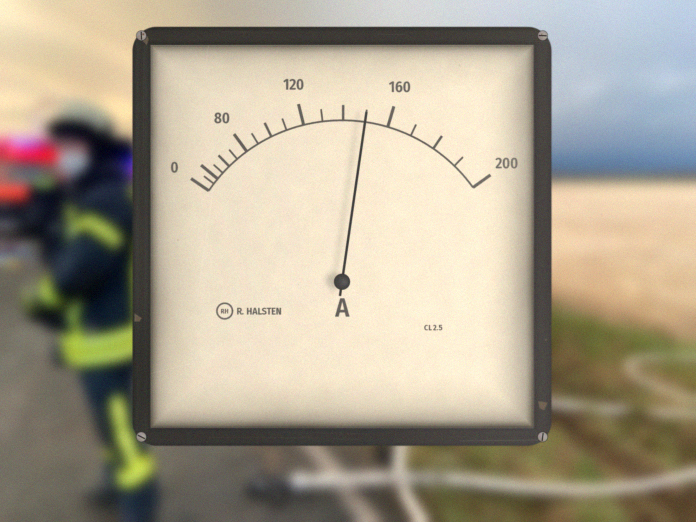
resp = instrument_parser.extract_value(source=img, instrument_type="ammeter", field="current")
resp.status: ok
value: 150 A
